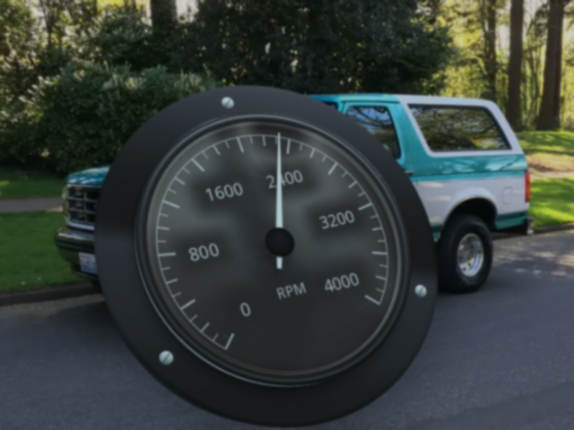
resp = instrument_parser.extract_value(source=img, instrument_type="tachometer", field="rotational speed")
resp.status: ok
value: 2300 rpm
